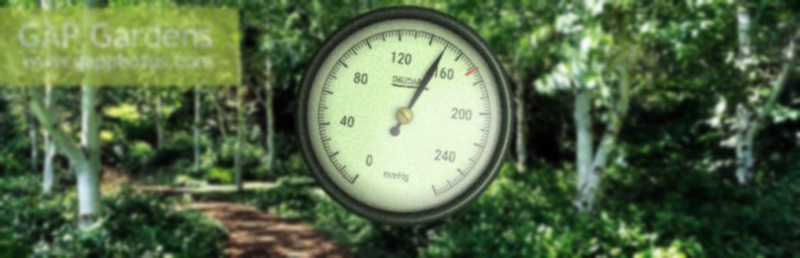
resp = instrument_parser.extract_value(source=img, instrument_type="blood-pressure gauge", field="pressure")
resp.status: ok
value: 150 mmHg
